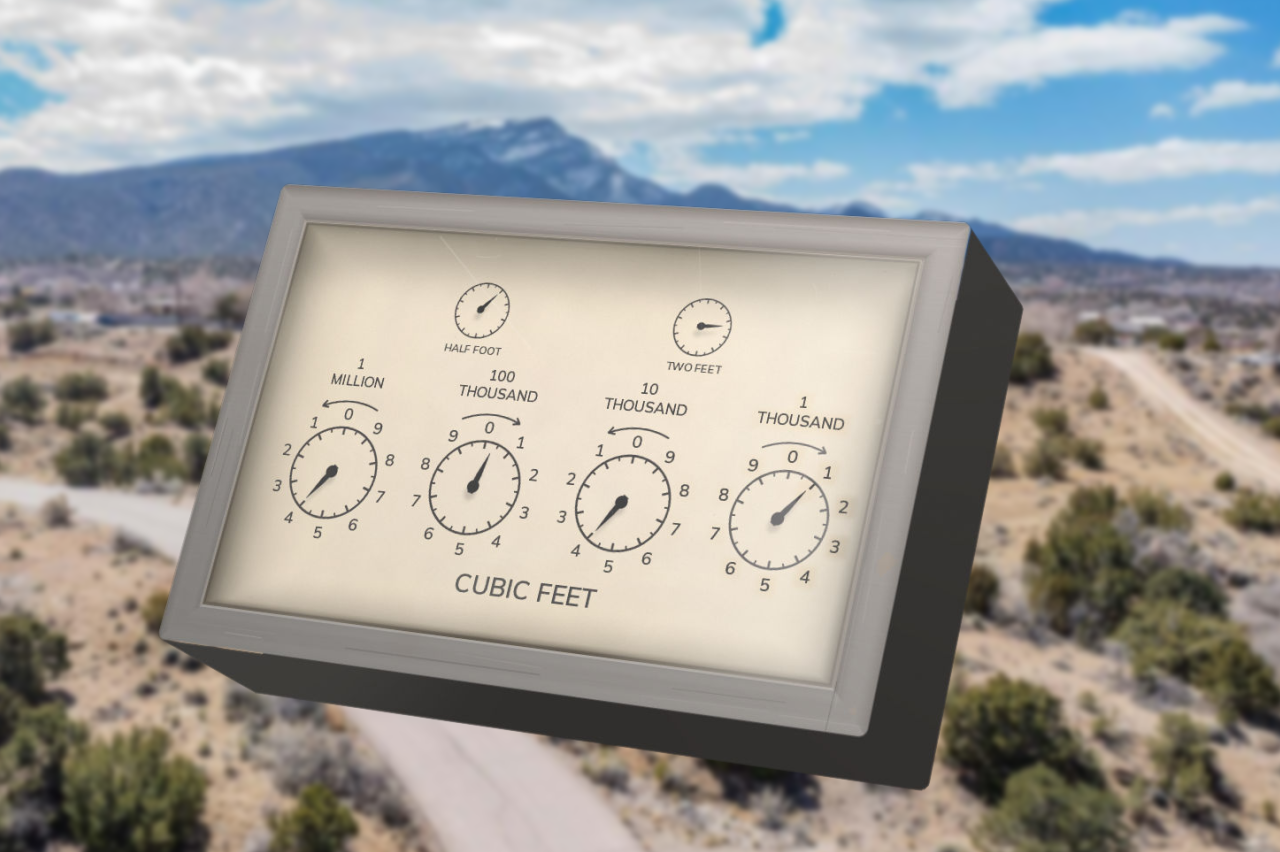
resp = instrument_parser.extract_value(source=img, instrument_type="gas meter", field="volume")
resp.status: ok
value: 404100 ft³
